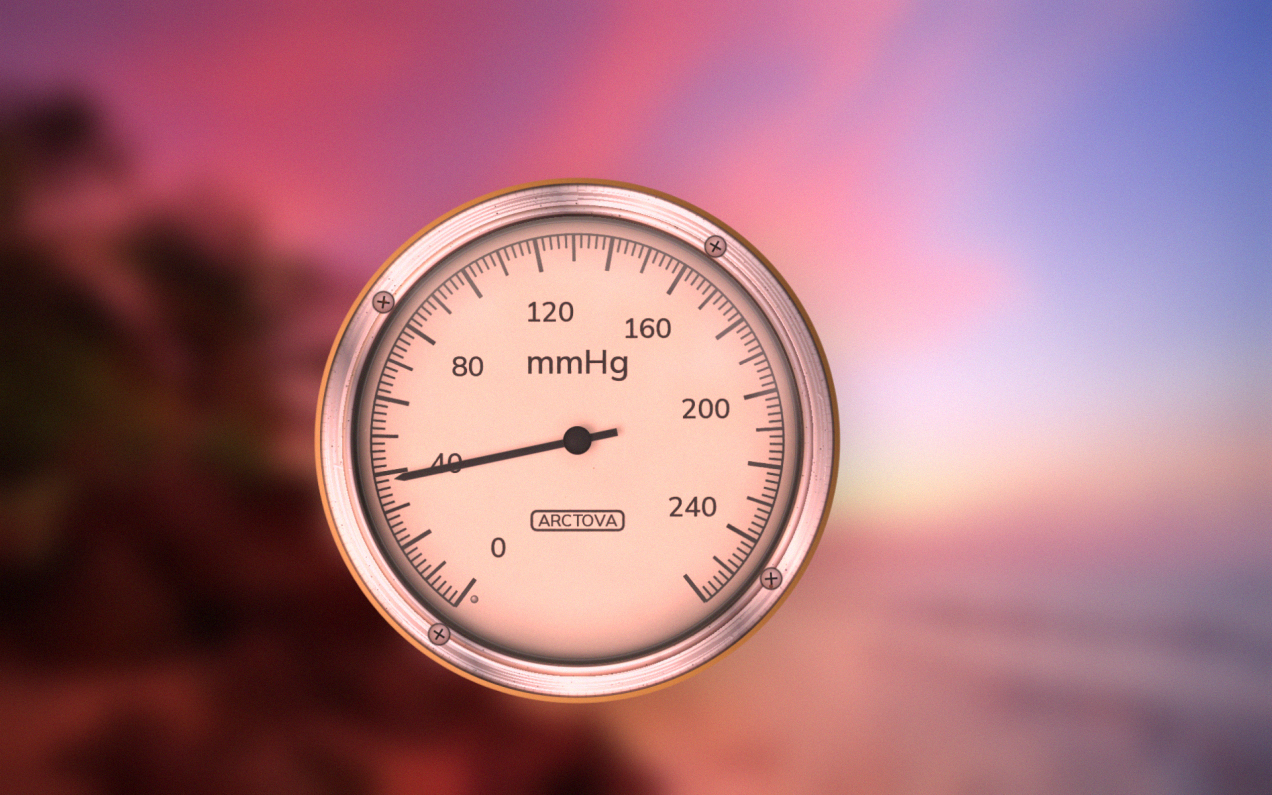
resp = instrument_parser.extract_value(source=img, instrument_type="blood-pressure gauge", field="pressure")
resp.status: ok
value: 38 mmHg
